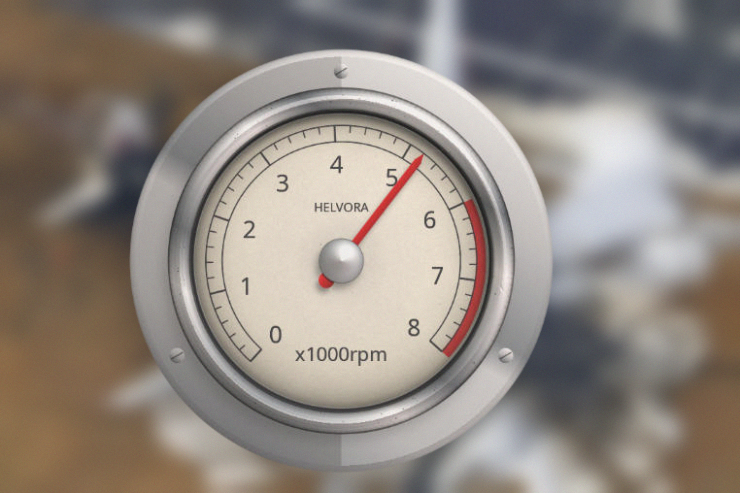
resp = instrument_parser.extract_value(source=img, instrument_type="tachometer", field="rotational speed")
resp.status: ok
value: 5200 rpm
